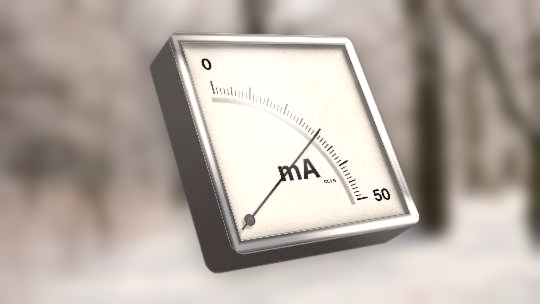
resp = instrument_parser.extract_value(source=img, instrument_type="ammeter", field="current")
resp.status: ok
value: 30 mA
